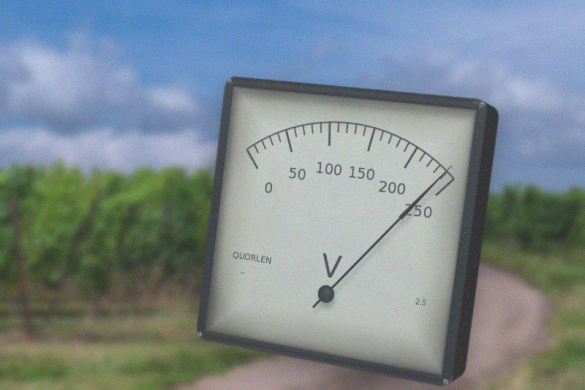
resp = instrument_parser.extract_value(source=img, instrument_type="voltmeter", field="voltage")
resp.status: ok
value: 240 V
